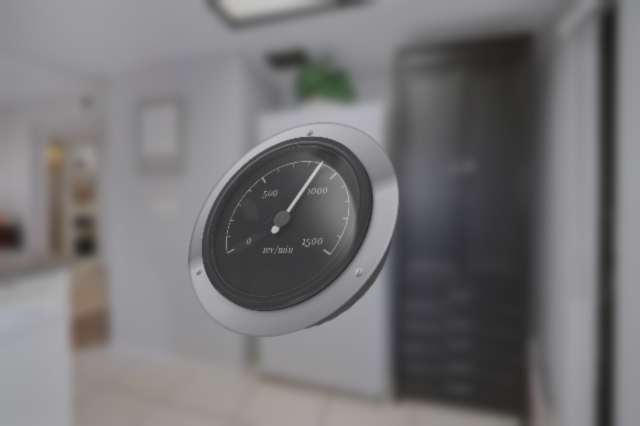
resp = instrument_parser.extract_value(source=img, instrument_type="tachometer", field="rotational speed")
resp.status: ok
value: 900 rpm
